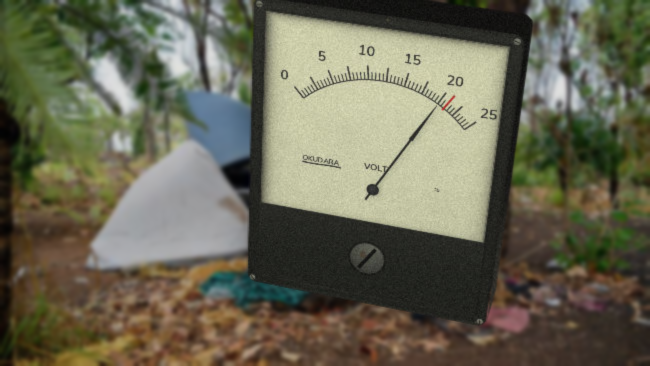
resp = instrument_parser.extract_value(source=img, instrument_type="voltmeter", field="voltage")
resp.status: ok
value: 20 V
